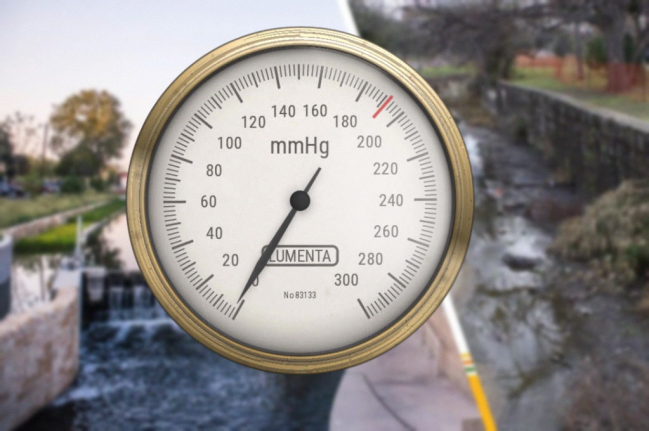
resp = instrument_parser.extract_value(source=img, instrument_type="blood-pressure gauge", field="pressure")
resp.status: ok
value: 2 mmHg
